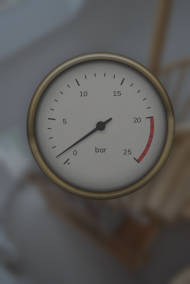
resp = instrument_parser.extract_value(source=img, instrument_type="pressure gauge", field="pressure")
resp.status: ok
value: 1 bar
